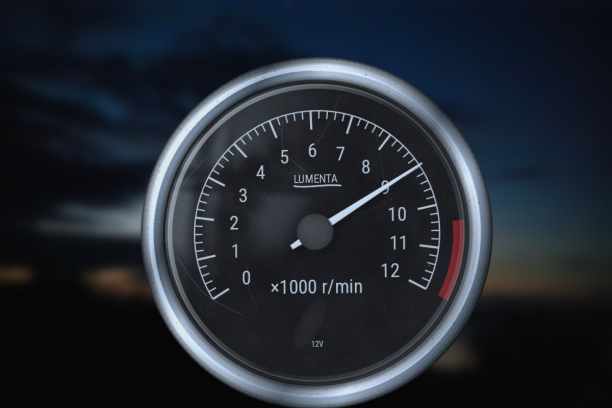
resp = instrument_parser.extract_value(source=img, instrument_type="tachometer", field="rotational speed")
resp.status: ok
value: 9000 rpm
